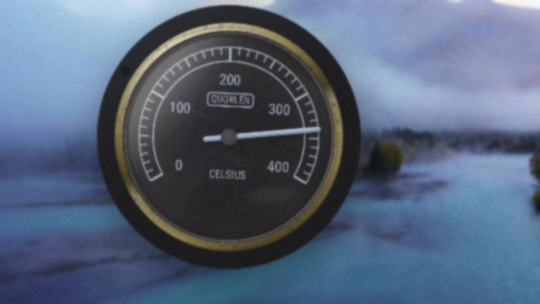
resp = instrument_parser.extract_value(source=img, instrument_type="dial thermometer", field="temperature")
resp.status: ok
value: 340 °C
